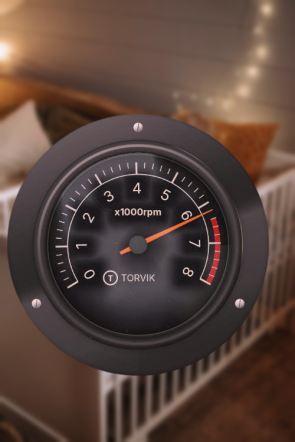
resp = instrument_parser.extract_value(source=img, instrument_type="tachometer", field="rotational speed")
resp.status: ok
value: 6200 rpm
